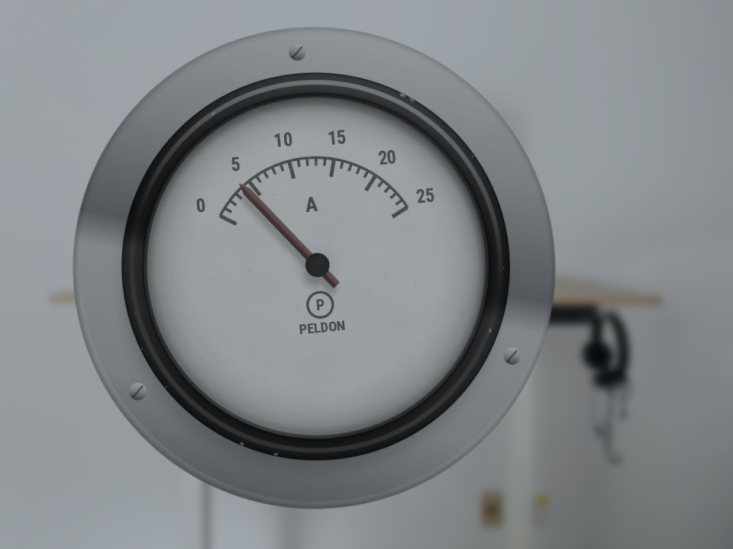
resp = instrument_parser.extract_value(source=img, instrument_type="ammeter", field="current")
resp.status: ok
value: 4 A
